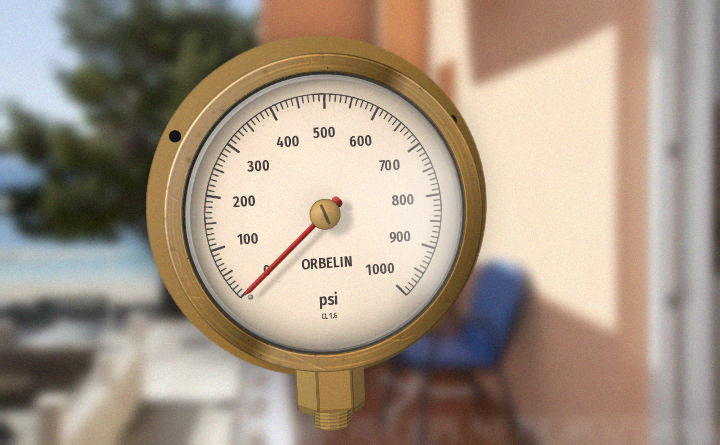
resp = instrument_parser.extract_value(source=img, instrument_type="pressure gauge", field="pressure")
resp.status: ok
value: 0 psi
